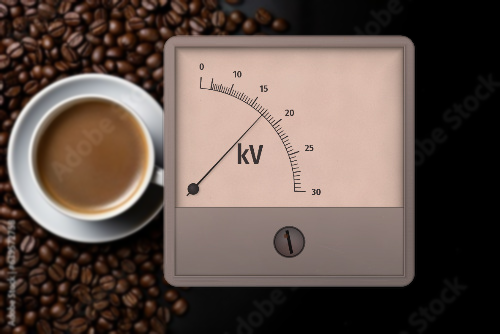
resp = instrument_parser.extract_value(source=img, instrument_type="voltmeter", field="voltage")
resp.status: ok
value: 17.5 kV
